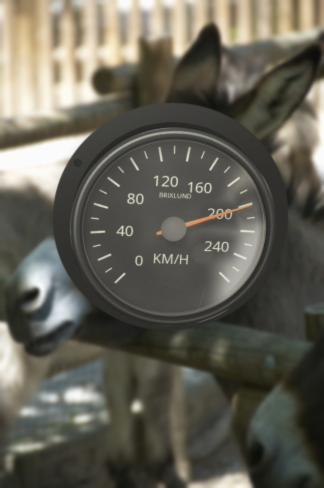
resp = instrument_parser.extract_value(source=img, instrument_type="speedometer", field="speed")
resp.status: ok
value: 200 km/h
